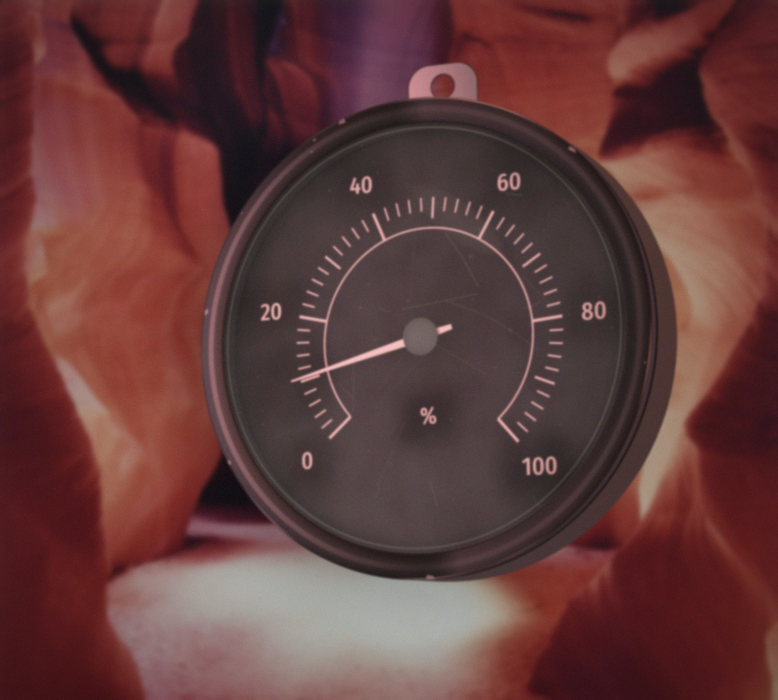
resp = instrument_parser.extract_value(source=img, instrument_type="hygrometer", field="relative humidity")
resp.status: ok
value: 10 %
